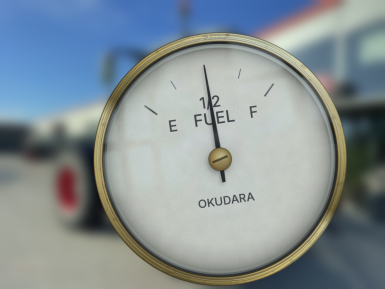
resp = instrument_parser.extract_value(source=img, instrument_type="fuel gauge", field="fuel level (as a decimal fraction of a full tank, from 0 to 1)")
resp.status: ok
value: 0.5
